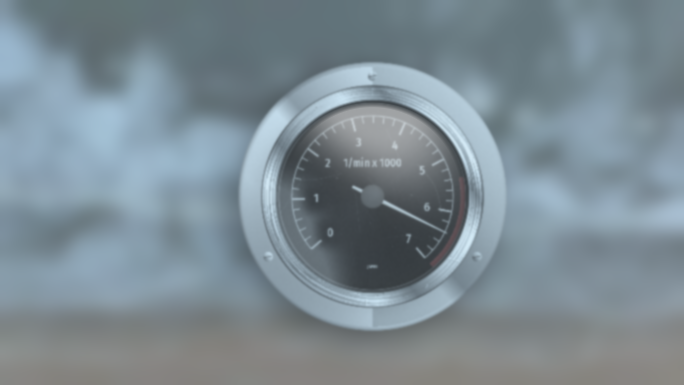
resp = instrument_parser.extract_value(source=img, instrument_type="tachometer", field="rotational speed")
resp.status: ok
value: 6400 rpm
